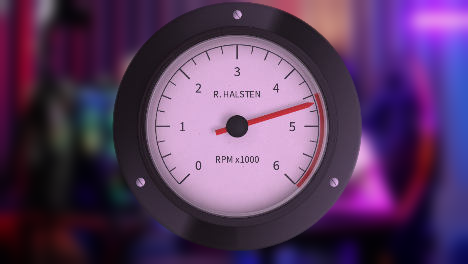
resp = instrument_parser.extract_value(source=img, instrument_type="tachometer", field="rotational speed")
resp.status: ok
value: 4625 rpm
